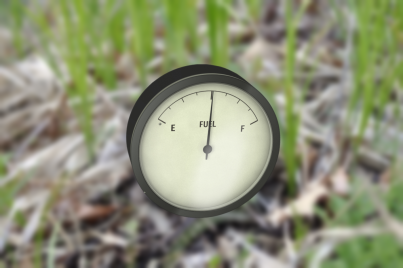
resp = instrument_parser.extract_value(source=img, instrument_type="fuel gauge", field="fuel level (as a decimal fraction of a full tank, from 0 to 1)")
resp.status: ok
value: 0.5
